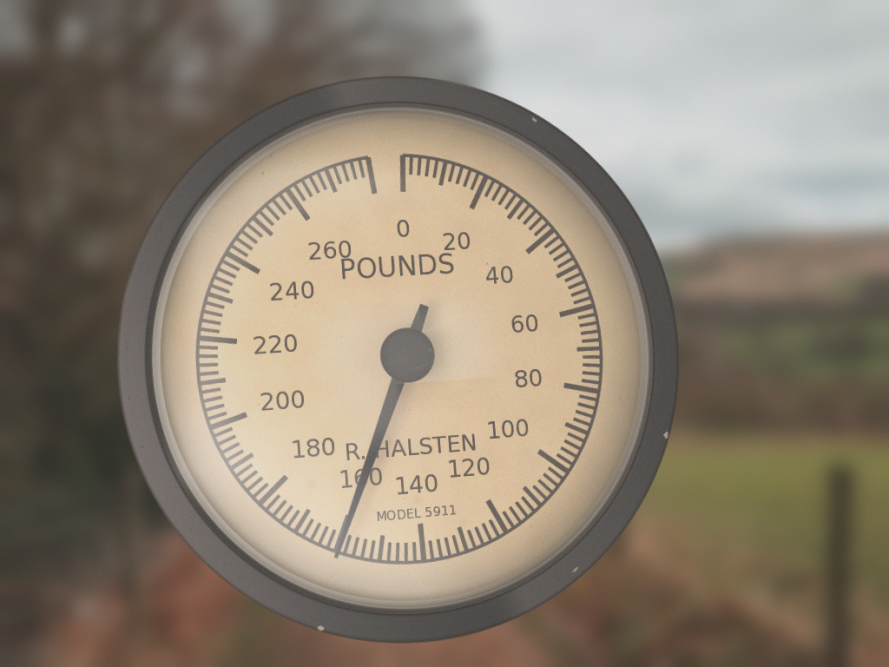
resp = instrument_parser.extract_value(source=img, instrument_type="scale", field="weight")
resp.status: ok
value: 160 lb
